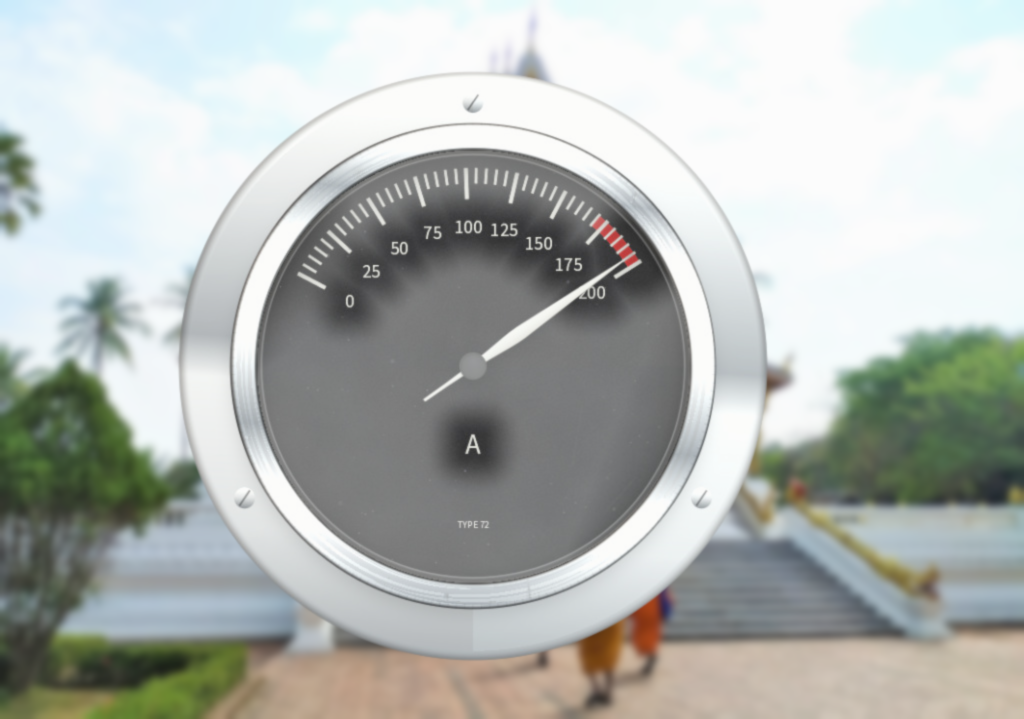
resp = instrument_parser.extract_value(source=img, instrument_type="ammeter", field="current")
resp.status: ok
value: 195 A
